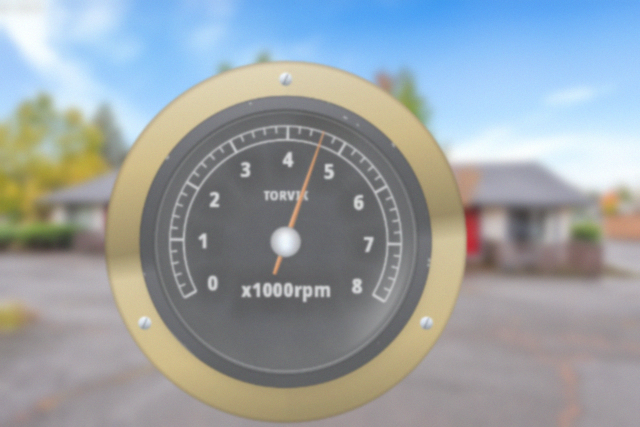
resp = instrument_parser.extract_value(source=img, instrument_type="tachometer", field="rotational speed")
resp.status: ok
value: 4600 rpm
